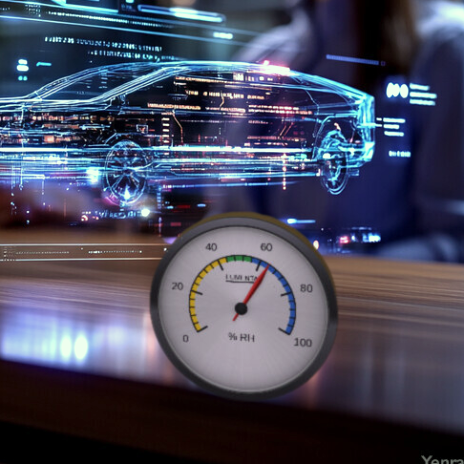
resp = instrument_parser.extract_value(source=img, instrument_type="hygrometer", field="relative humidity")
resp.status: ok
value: 64 %
